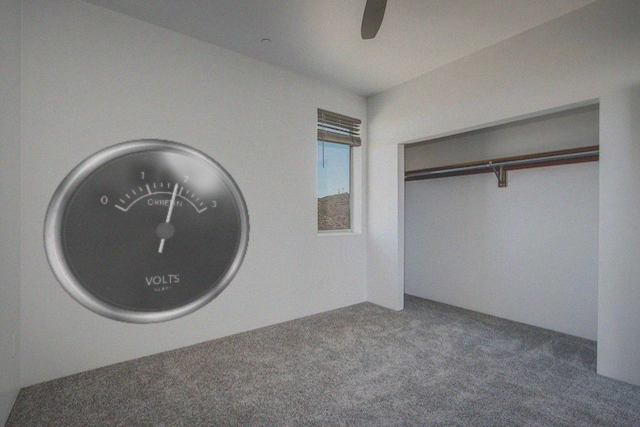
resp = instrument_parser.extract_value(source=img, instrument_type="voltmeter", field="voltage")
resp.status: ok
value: 1.8 V
